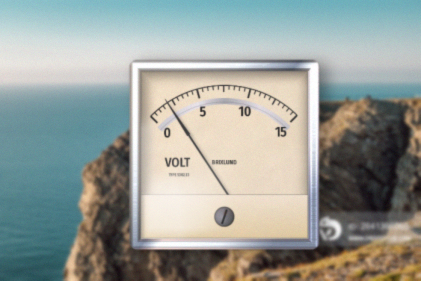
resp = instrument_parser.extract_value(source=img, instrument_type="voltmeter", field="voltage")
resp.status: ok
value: 2 V
